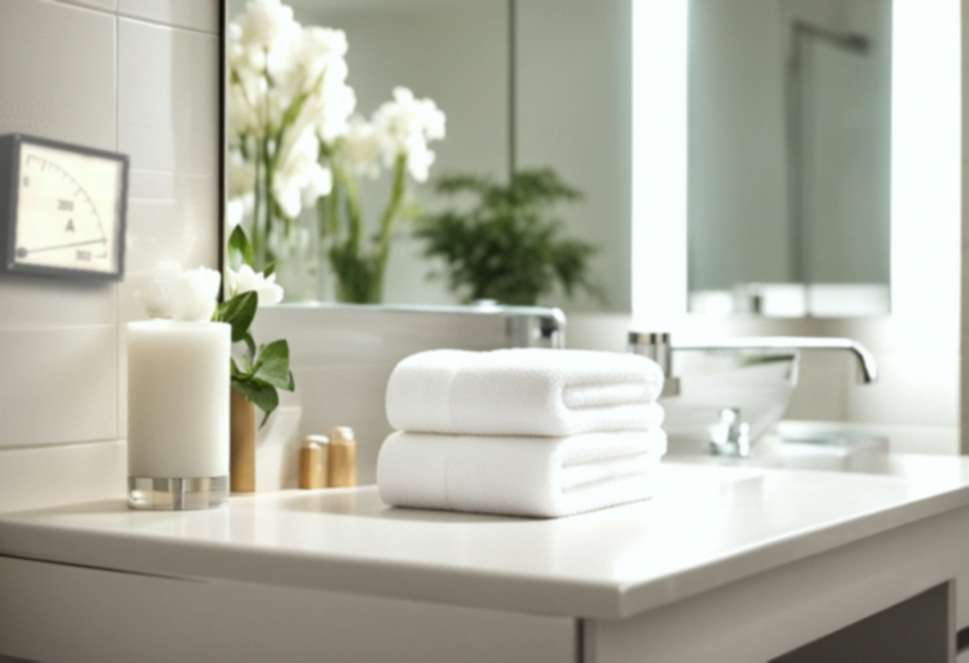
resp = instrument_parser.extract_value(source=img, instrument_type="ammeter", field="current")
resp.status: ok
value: 280 A
